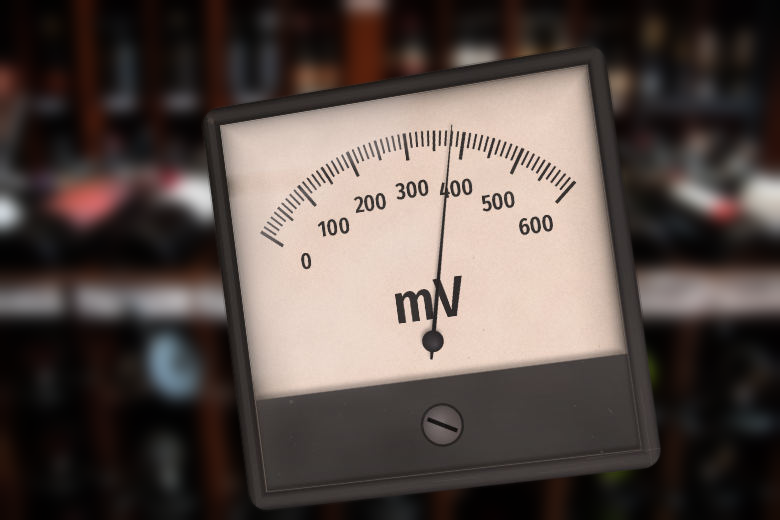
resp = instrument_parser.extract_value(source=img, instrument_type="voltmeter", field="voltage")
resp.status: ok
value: 380 mV
